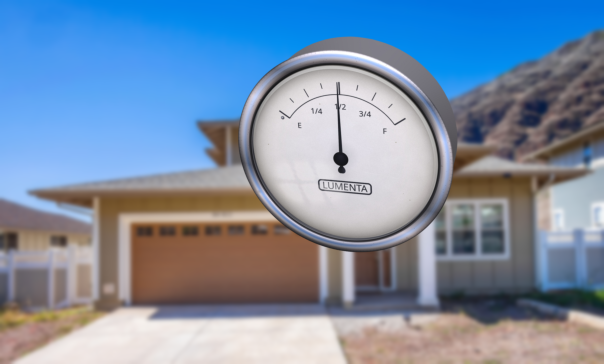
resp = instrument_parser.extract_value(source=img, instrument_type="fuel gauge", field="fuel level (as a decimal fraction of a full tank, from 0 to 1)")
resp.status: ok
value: 0.5
